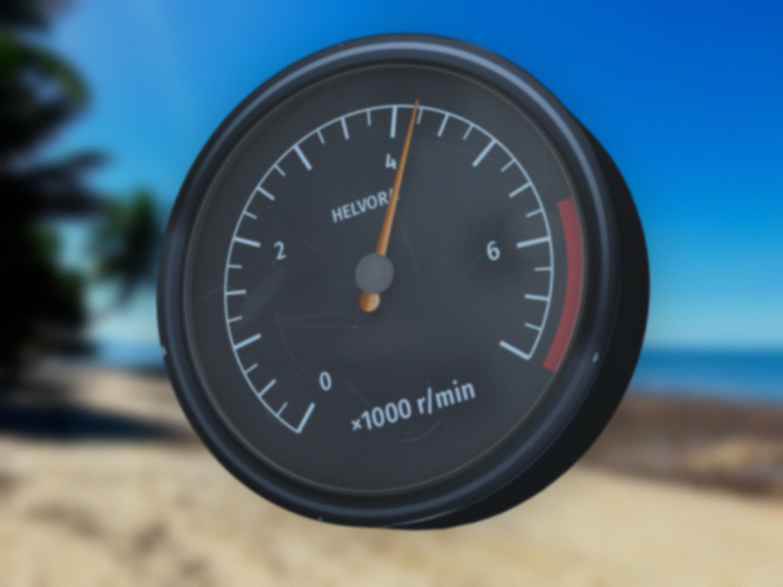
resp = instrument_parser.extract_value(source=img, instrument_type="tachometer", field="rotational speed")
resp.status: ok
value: 4250 rpm
